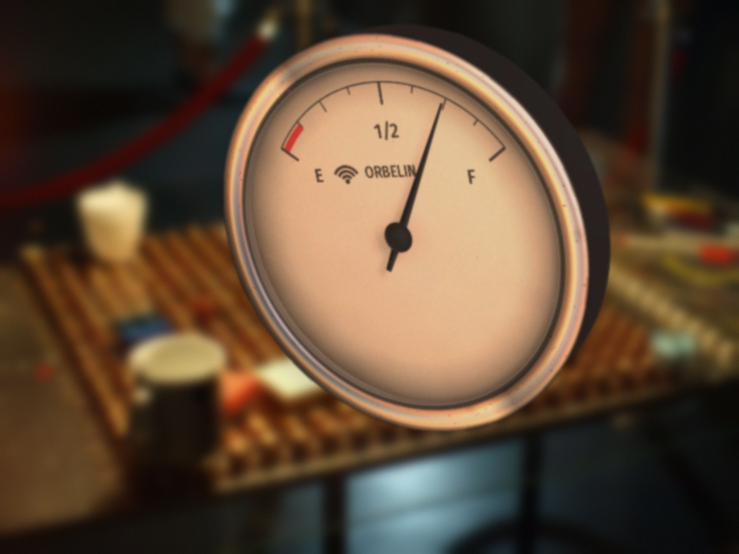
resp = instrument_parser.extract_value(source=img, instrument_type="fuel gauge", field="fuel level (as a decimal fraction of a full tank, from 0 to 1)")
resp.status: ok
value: 0.75
